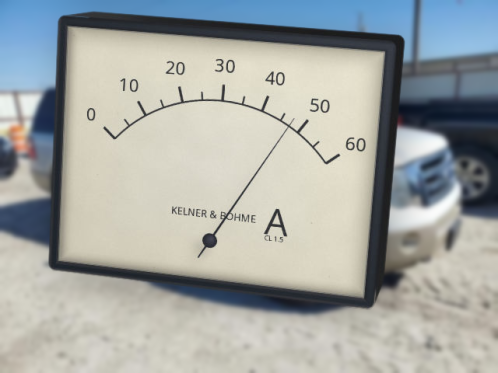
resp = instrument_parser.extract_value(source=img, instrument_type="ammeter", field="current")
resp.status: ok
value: 47.5 A
